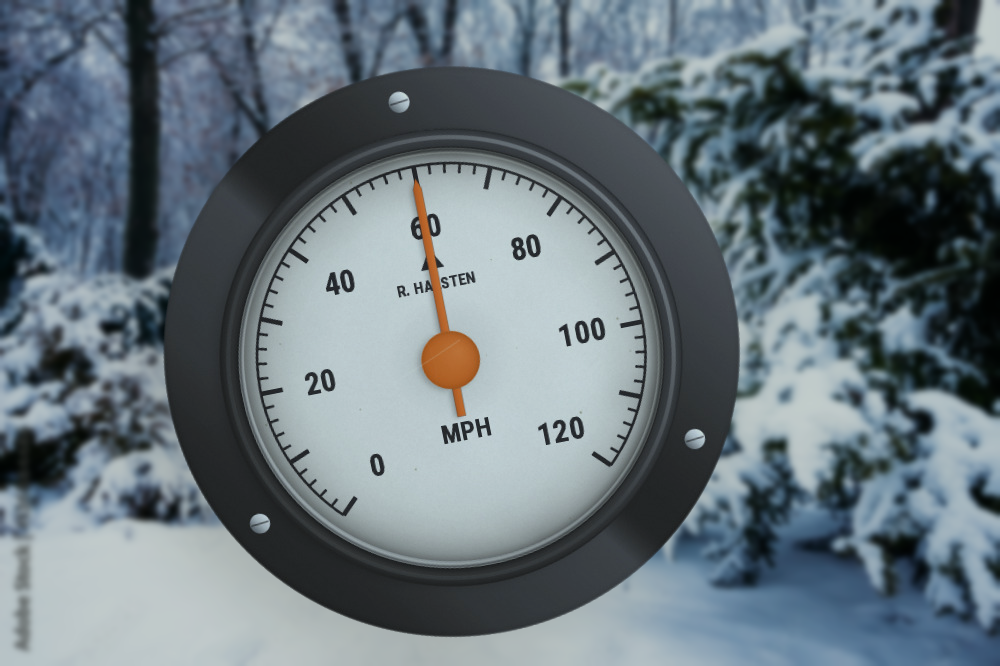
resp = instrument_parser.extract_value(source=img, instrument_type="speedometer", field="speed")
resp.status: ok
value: 60 mph
